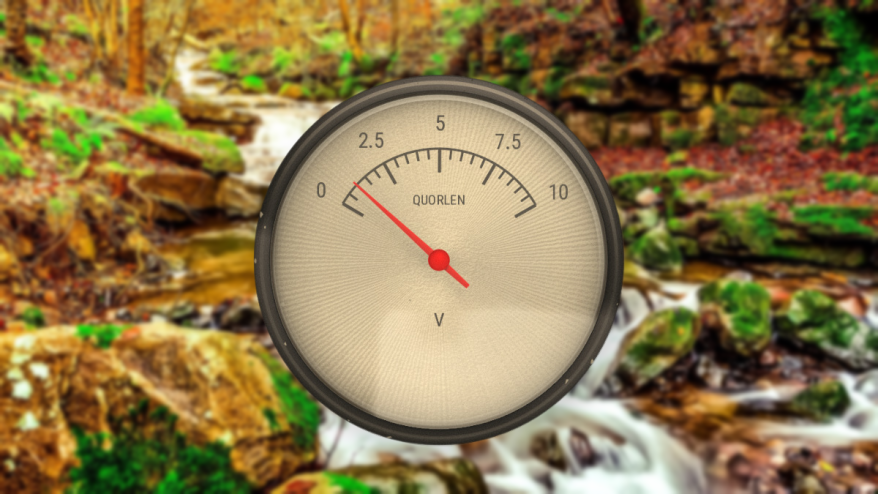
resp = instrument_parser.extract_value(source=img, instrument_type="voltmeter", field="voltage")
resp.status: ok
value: 1 V
